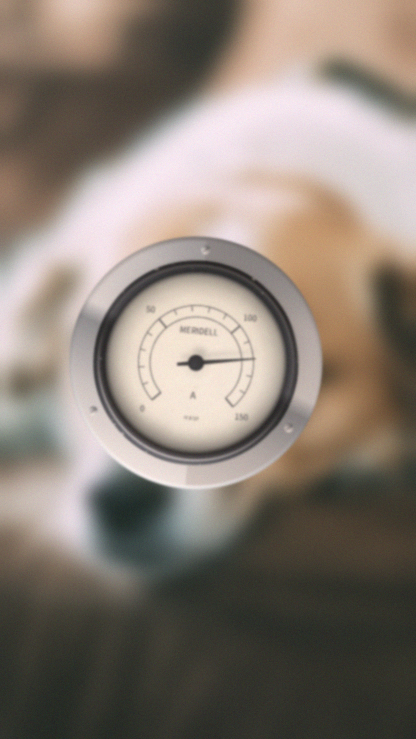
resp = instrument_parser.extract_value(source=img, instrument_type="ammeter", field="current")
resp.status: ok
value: 120 A
